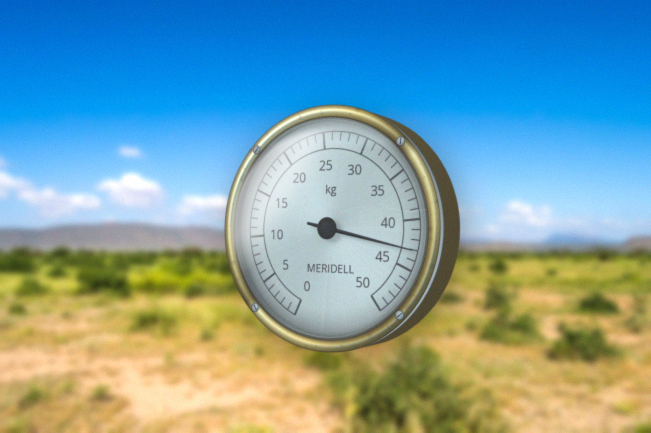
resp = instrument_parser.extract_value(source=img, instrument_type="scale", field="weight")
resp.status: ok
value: 43 kg
